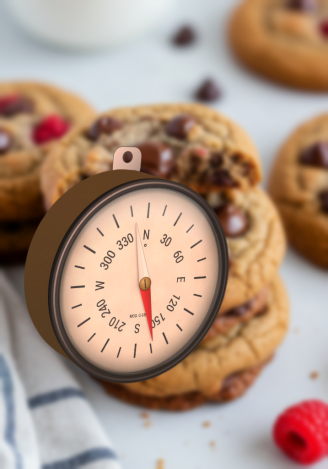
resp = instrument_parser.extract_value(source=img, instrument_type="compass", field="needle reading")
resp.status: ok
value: 165 °
